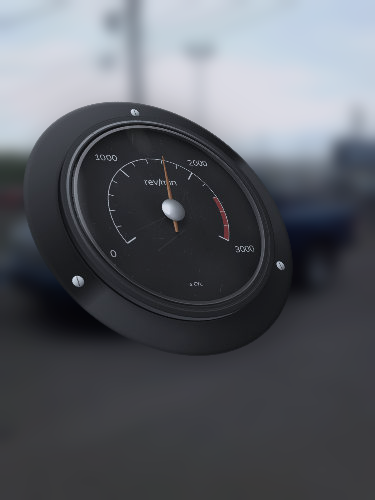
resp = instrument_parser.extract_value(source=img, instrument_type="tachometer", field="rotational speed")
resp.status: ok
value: 1600 rpm
